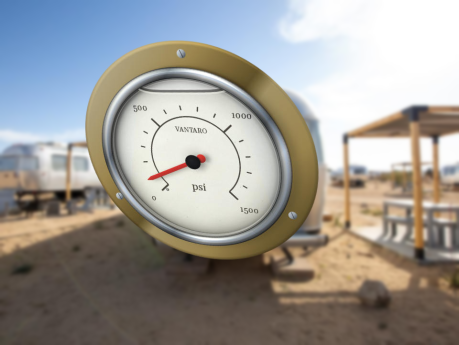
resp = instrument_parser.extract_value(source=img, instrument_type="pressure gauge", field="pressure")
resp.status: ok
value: 100 psi
